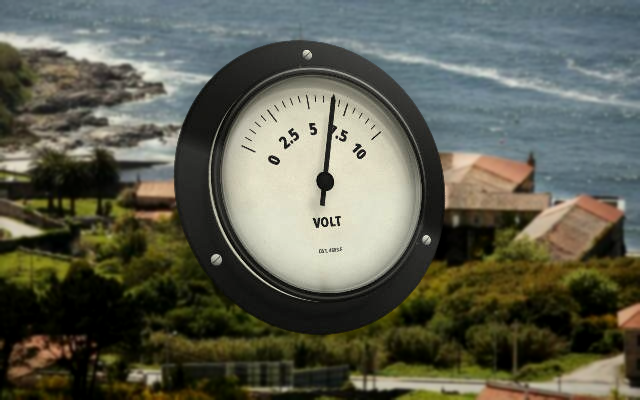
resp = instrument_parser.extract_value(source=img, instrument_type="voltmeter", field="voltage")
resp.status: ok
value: 6.5 V
